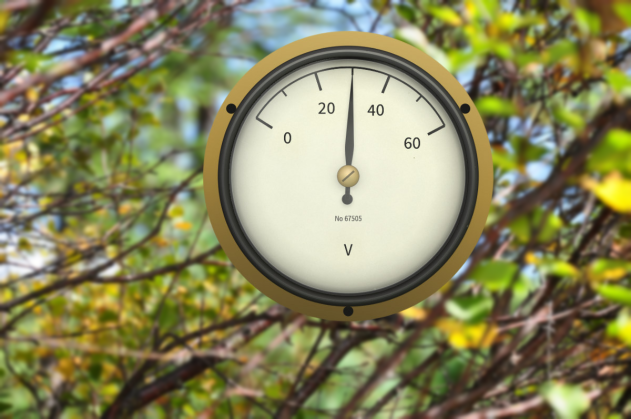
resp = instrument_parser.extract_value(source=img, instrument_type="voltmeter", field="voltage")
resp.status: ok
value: 30 V
